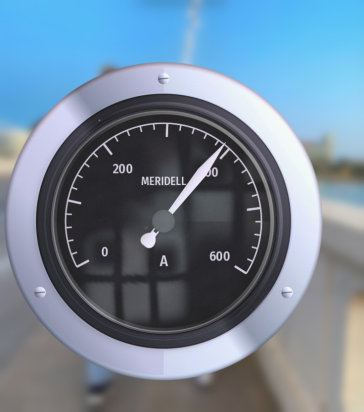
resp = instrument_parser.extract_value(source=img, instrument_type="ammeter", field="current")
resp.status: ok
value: 390 A
